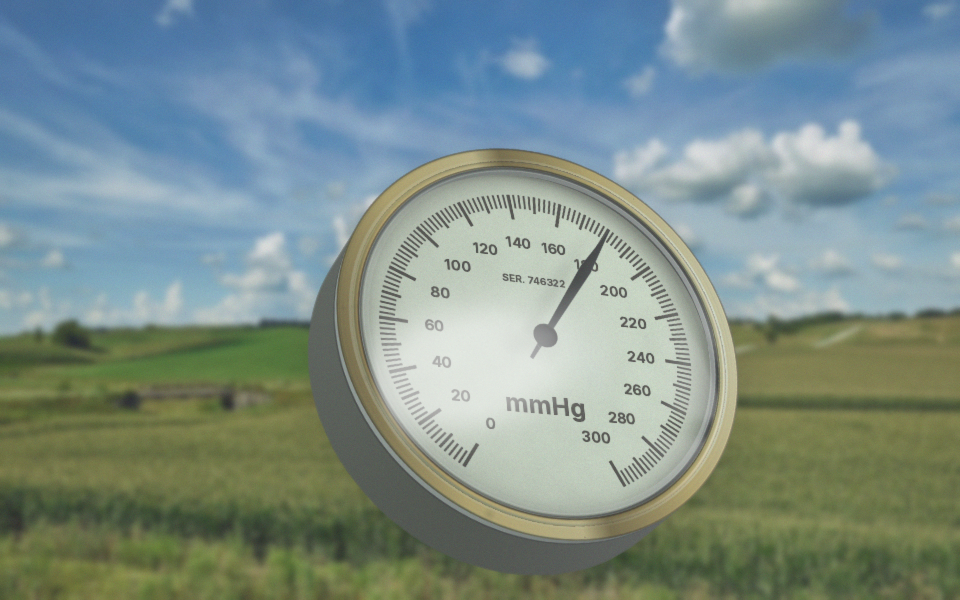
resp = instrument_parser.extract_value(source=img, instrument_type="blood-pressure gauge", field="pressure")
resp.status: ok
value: 180 mmHg
